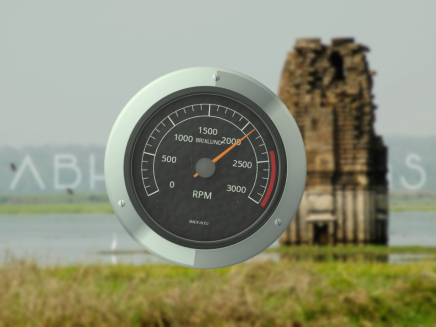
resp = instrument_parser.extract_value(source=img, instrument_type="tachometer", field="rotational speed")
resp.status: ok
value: 2100 rpm
